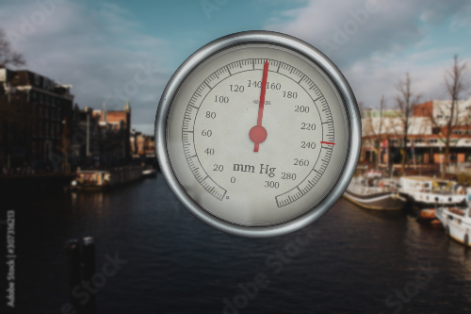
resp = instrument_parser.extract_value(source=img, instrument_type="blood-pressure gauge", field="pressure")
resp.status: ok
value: 150 mmHg
